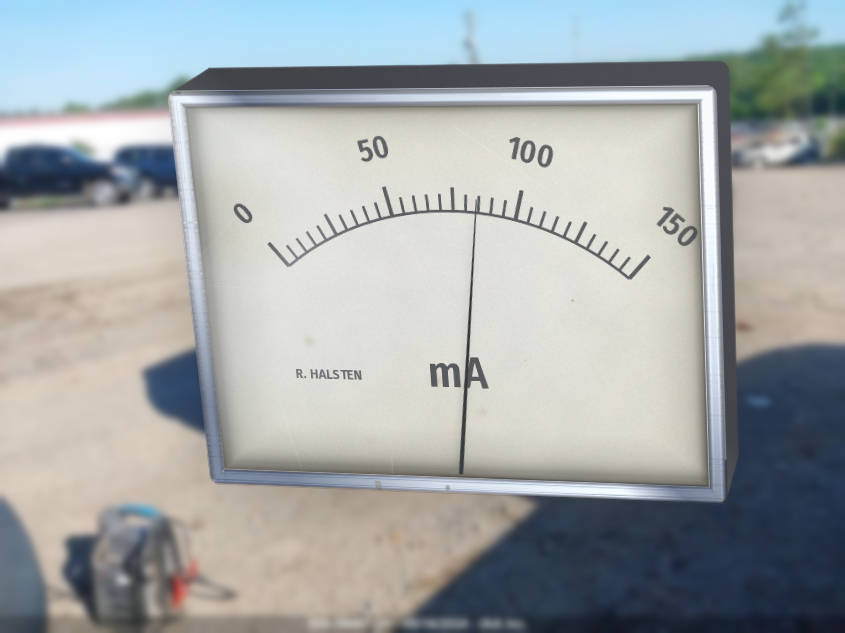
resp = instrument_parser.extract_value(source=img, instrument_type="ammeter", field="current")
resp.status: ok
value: 85 mA
